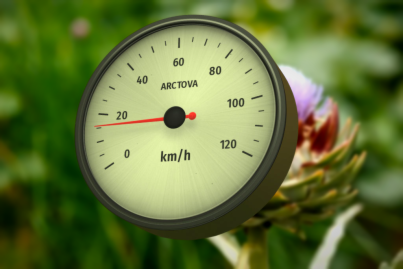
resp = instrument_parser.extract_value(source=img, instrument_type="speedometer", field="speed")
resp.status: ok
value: 15 km/h
